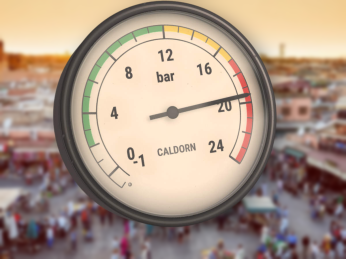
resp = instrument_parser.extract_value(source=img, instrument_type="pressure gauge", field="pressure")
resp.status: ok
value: 19.5 bar
